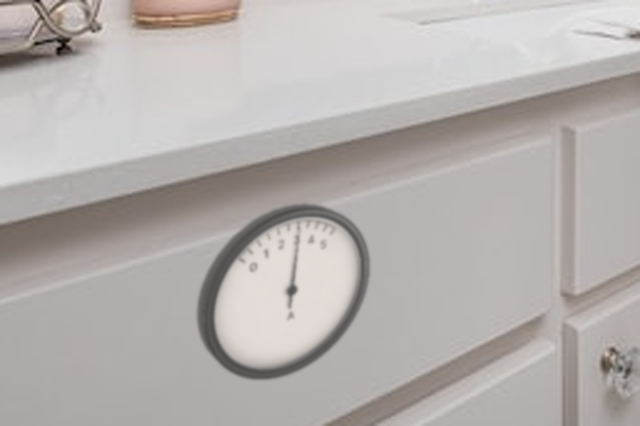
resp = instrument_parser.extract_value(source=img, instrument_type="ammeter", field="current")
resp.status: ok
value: 3 A
